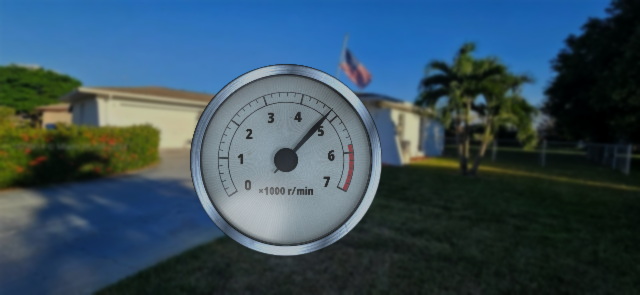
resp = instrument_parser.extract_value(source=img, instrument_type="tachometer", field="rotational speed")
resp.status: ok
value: 4800 rpm
